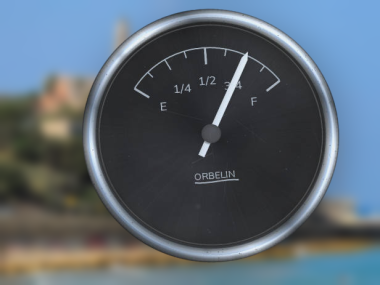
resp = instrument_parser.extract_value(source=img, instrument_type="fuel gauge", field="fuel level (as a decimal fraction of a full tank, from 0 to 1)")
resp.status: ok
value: 0.75
